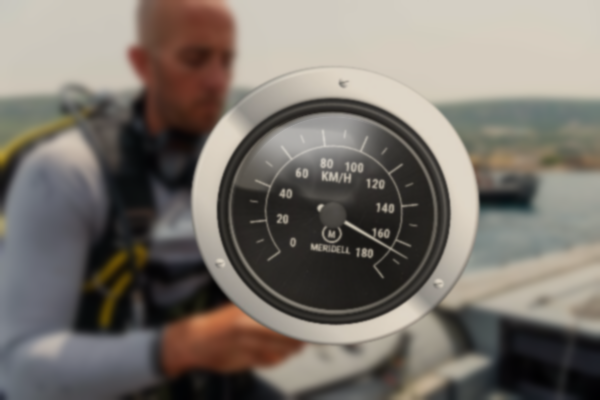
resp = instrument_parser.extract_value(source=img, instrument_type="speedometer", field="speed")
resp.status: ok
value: 165 km/h
